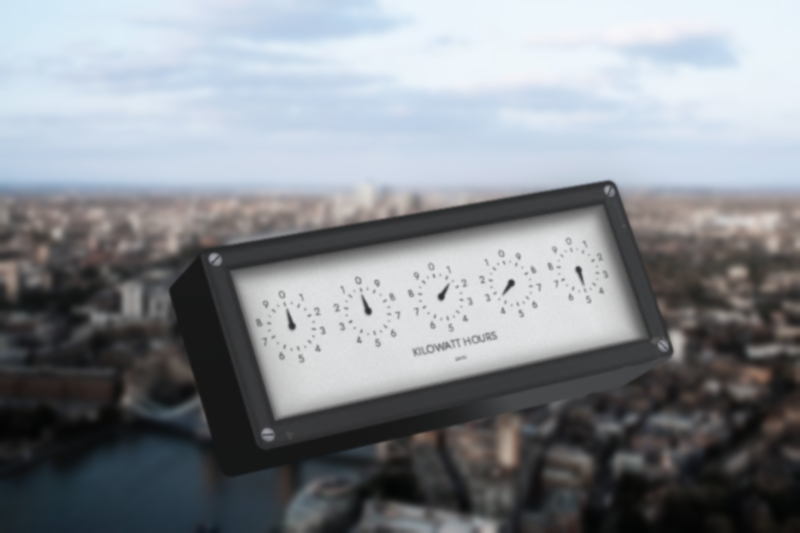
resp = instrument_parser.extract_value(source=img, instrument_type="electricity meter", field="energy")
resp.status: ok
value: 135 kWh
